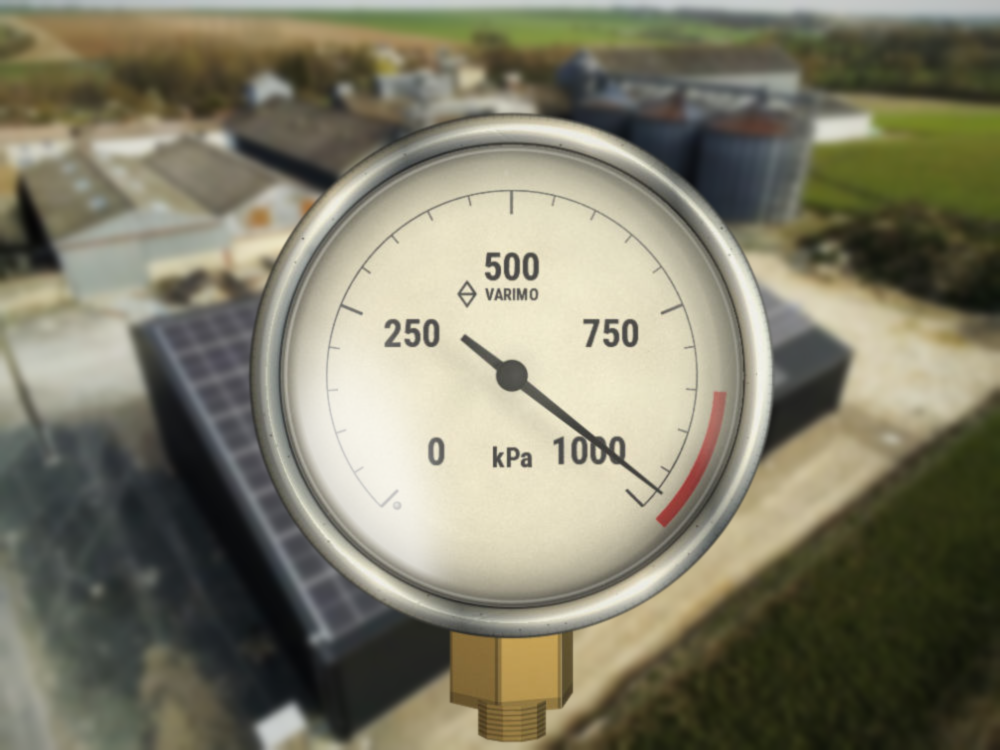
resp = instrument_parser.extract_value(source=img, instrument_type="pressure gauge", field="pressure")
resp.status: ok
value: 975 kPa
